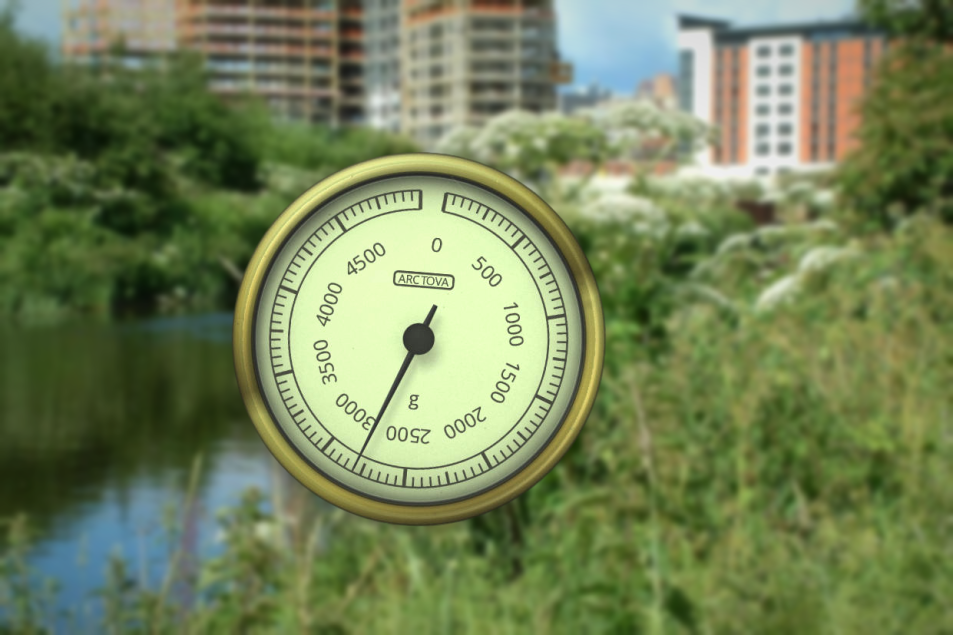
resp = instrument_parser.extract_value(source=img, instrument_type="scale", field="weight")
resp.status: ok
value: 2800 g
